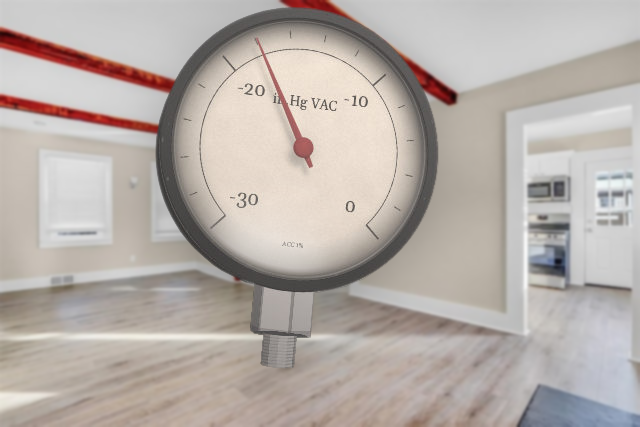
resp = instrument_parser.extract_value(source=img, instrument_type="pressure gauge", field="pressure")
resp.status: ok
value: -18 inHg
